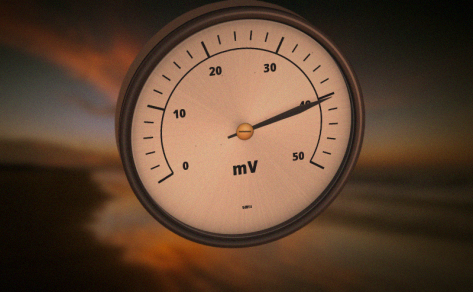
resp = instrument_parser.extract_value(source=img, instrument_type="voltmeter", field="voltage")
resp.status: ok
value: 40 mV
